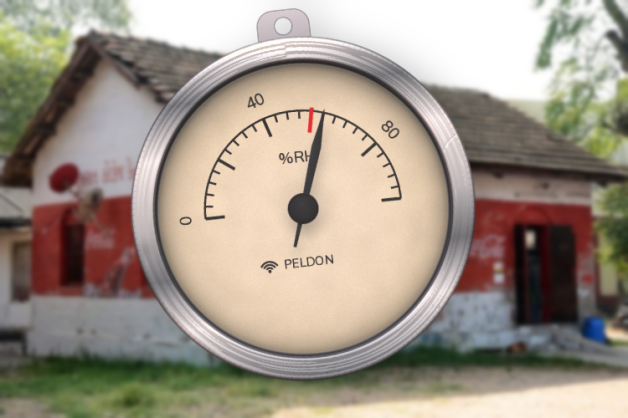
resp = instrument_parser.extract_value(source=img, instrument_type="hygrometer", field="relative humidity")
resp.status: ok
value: 60 %
